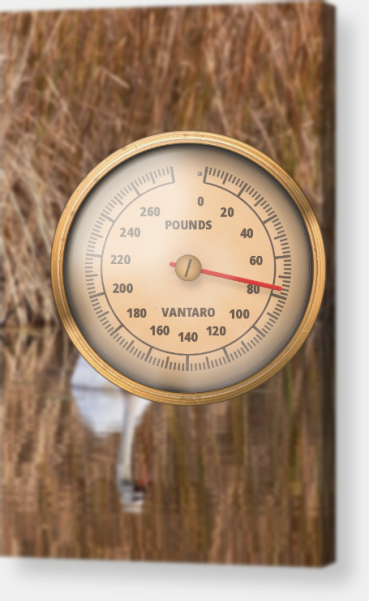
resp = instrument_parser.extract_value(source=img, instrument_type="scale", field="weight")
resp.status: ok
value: 76 lb
